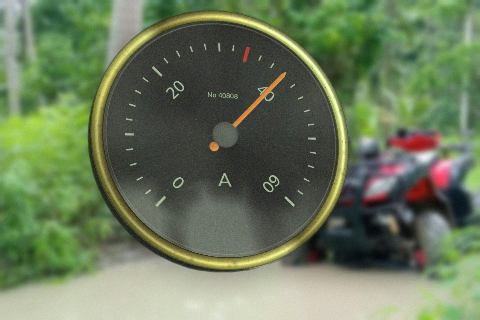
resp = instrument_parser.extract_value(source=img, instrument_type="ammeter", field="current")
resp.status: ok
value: 40 A
